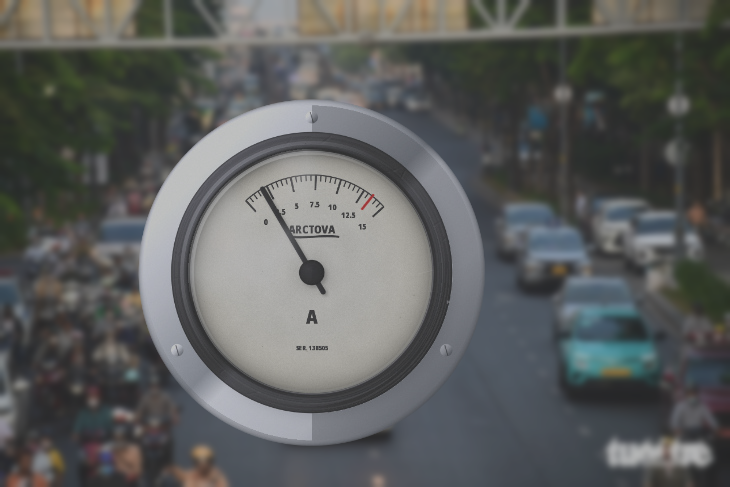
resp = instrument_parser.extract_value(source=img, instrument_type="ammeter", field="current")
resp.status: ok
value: 2 A
